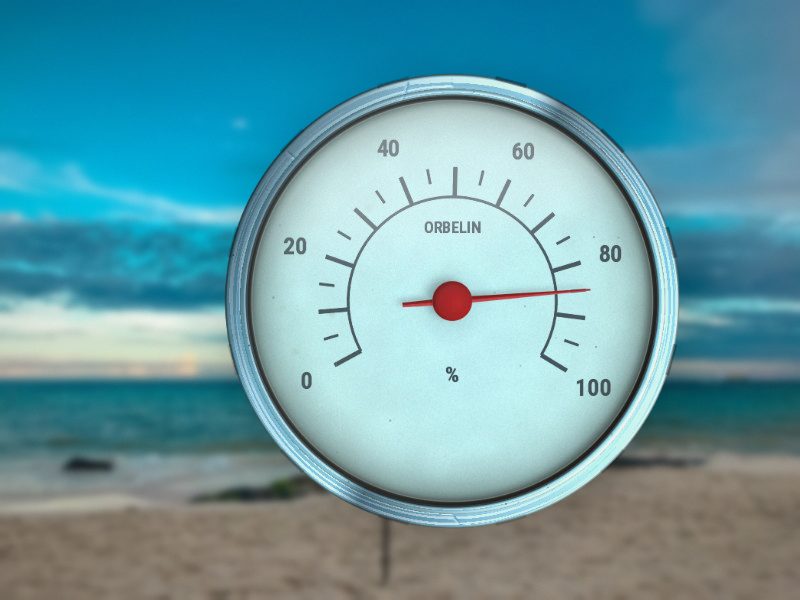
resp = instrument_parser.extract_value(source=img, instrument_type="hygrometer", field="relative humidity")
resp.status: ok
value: 85 %
